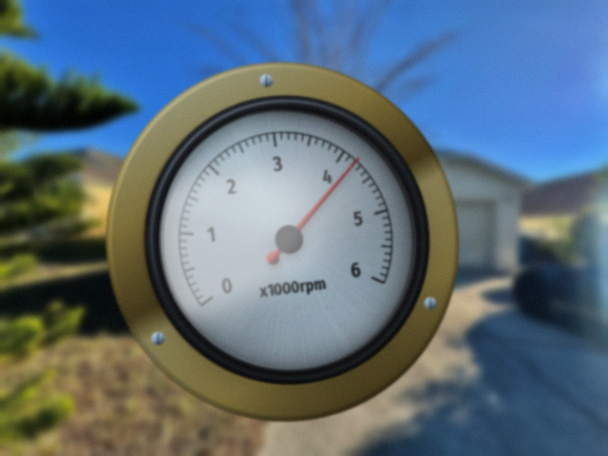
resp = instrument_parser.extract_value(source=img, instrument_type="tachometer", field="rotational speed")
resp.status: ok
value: 4200 rpm
